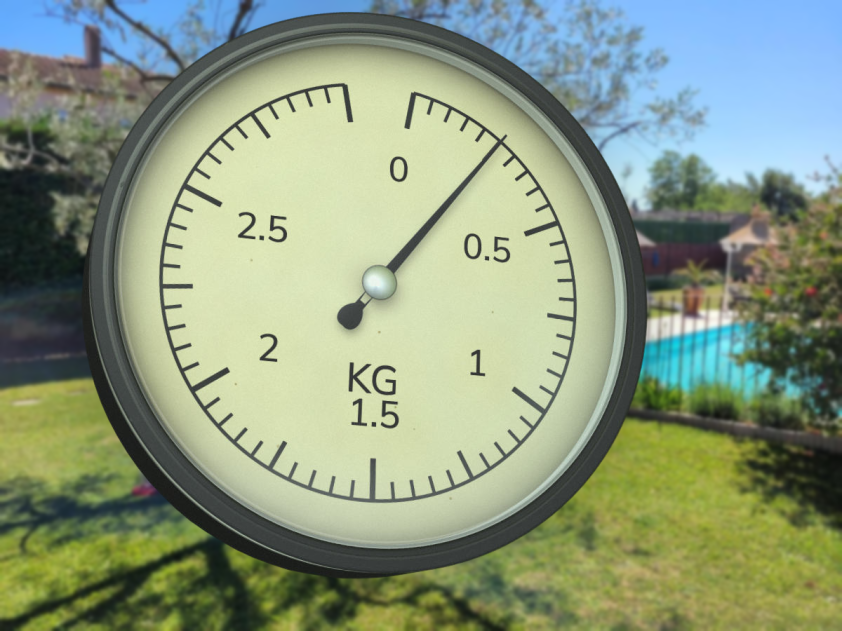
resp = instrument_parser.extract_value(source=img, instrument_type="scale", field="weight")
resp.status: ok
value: 0.25 kg
